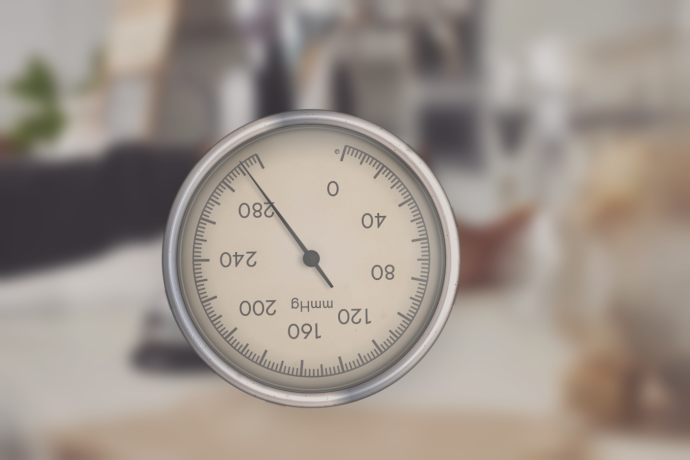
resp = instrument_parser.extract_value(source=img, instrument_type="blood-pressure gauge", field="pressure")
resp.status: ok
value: 292 mmHg
